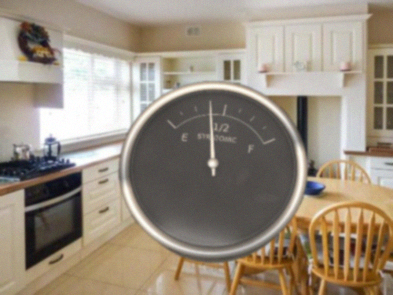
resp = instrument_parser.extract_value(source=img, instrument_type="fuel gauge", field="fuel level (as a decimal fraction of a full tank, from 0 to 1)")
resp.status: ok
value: 0.375
